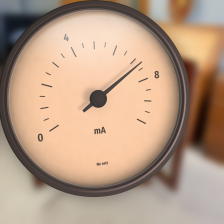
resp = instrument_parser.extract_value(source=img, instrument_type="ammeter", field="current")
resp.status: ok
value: 7.25 mA
